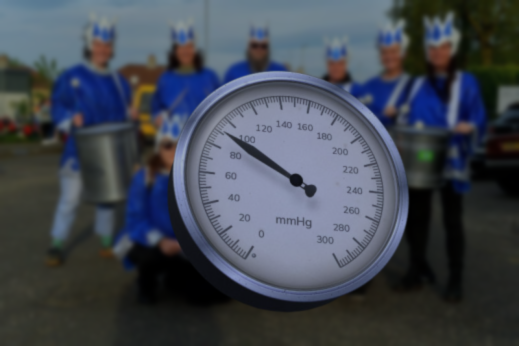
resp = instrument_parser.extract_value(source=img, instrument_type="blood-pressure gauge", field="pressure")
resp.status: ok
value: 90 mmHg
